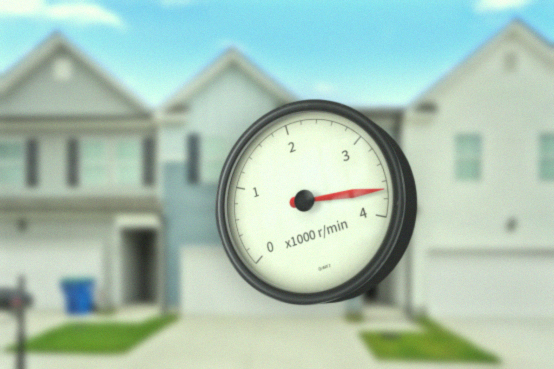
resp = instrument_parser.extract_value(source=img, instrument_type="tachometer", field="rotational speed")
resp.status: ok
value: 3700 rpm
